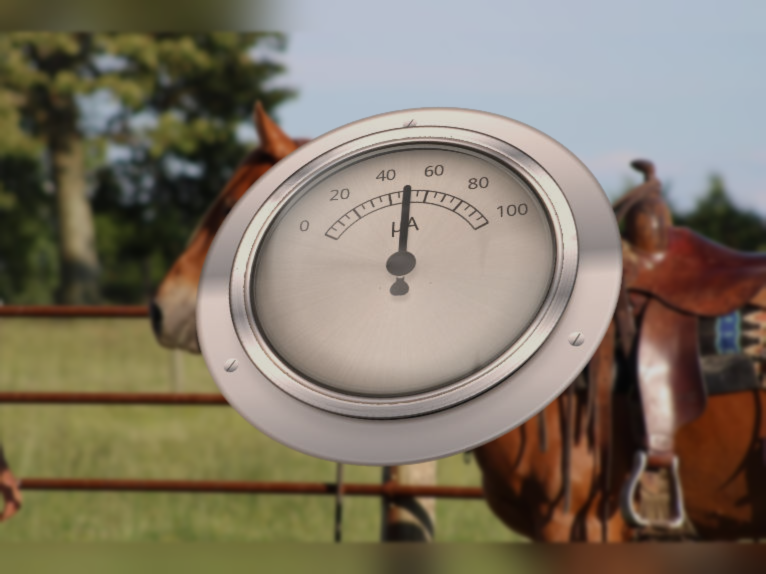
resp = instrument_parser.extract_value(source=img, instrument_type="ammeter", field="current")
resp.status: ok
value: 50 µA
